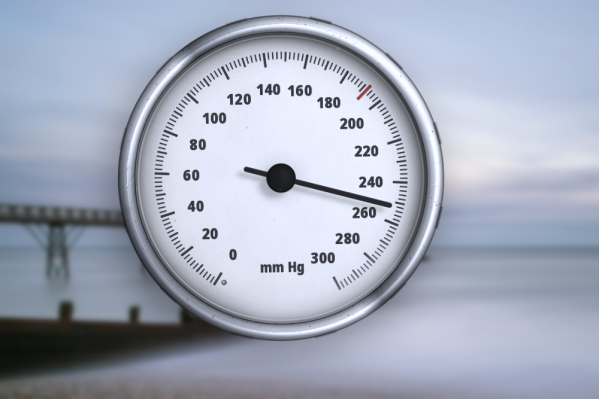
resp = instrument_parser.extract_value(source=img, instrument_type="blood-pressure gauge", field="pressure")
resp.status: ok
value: 252 mmHg
